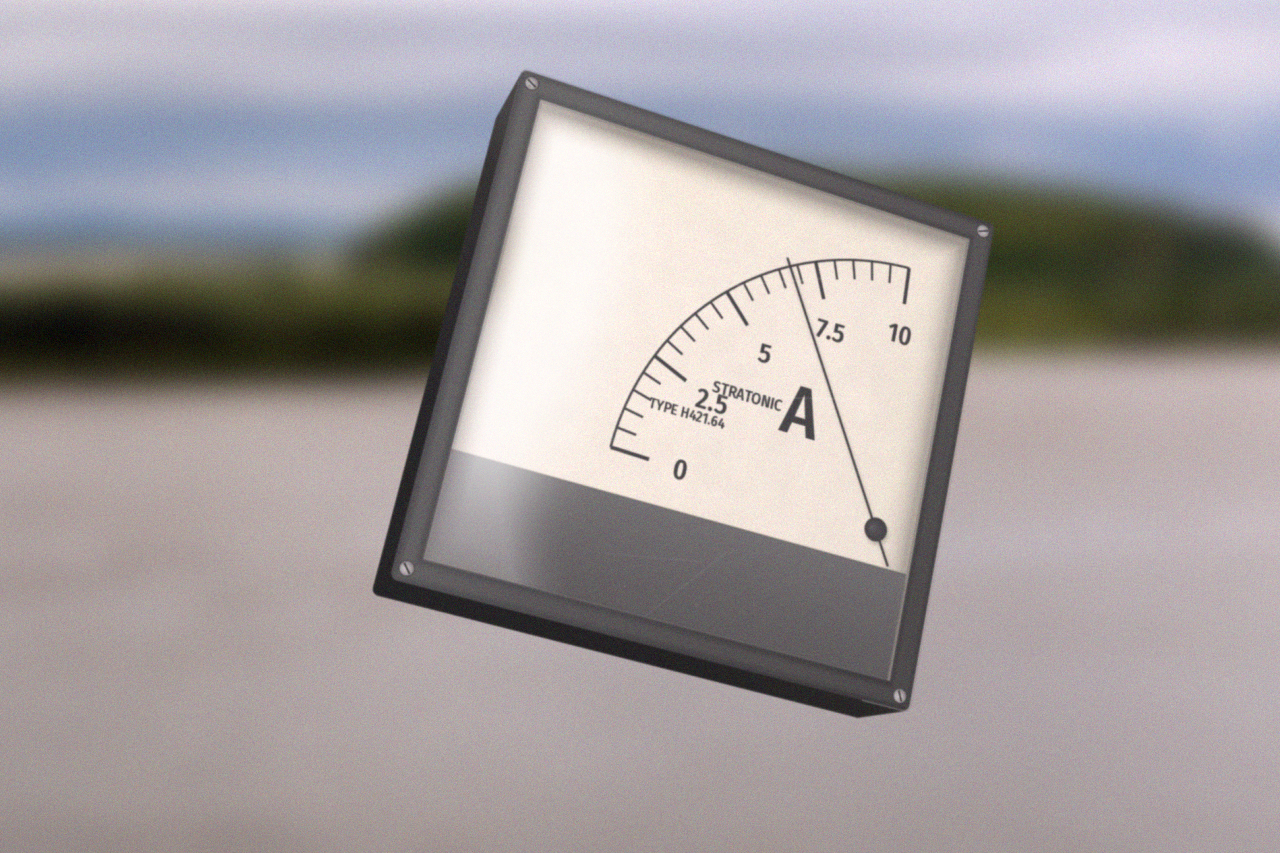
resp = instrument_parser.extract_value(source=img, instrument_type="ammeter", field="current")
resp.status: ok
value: 6.75 A
